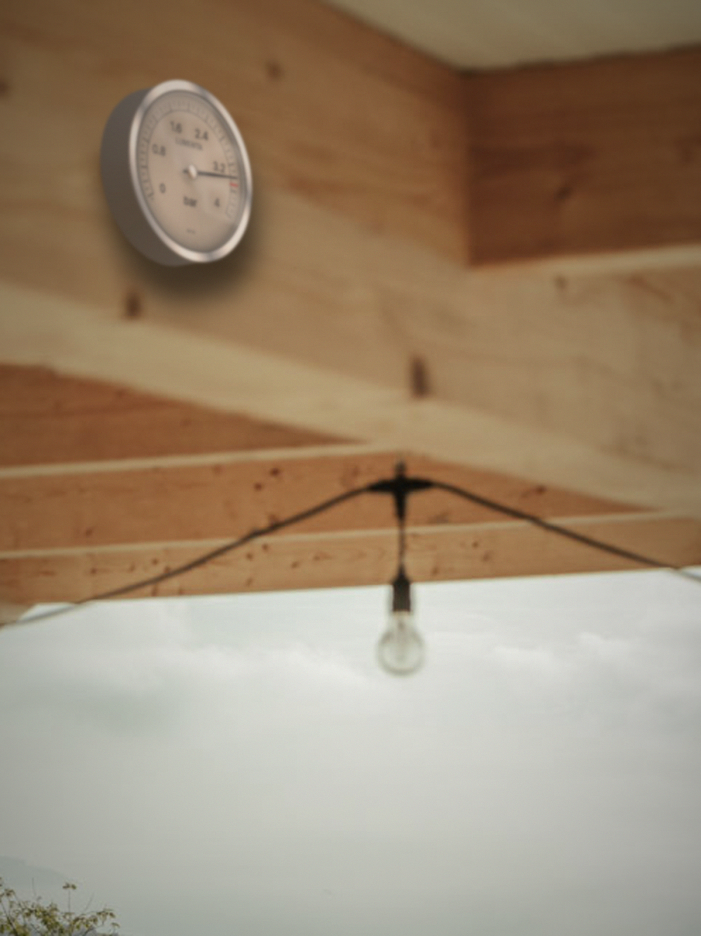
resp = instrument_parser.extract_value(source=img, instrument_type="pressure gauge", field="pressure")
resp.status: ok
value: 3.4 bar
